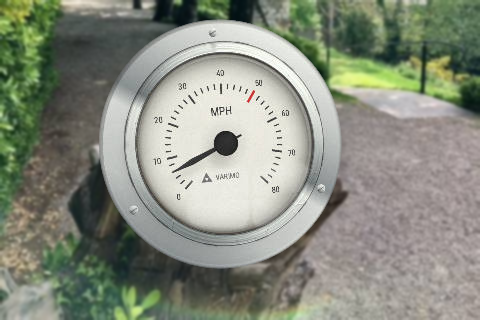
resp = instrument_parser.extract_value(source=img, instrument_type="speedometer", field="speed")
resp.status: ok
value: 6 mph
